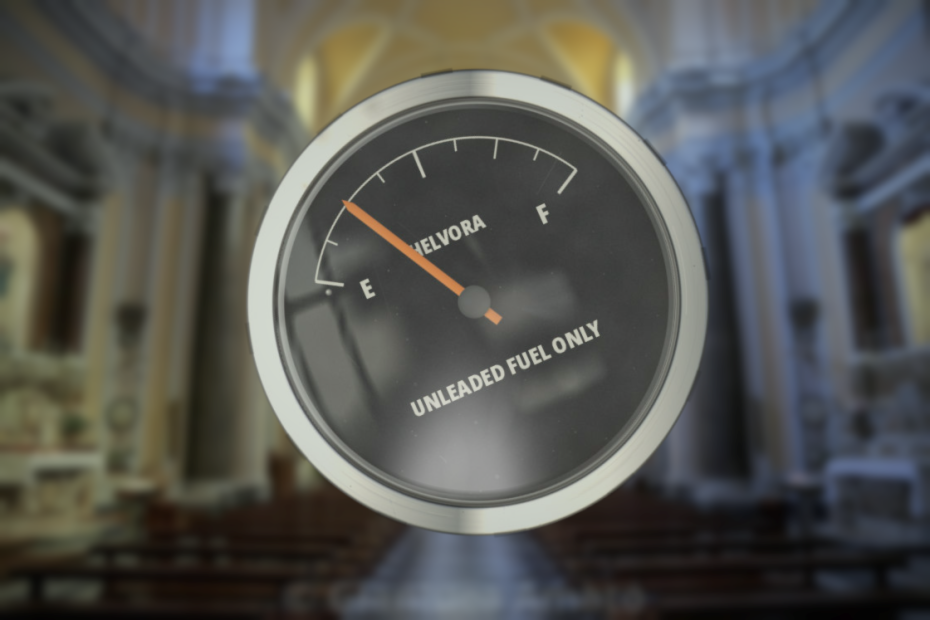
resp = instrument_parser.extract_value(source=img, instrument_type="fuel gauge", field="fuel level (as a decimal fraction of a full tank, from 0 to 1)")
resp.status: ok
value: 0.25
